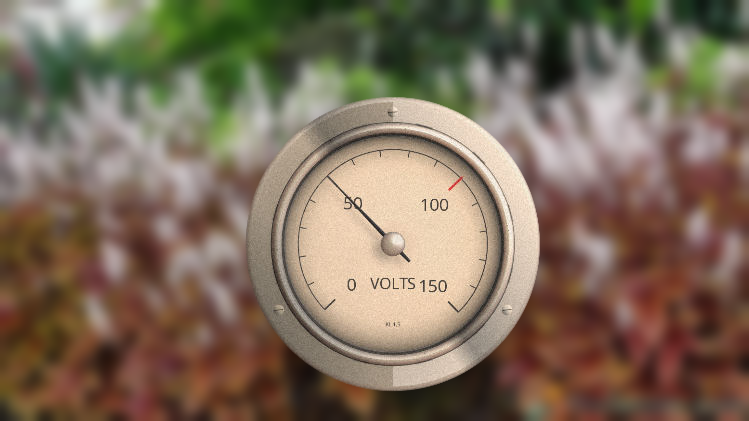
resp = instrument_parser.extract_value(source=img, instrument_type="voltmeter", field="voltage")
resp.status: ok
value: 50 V
